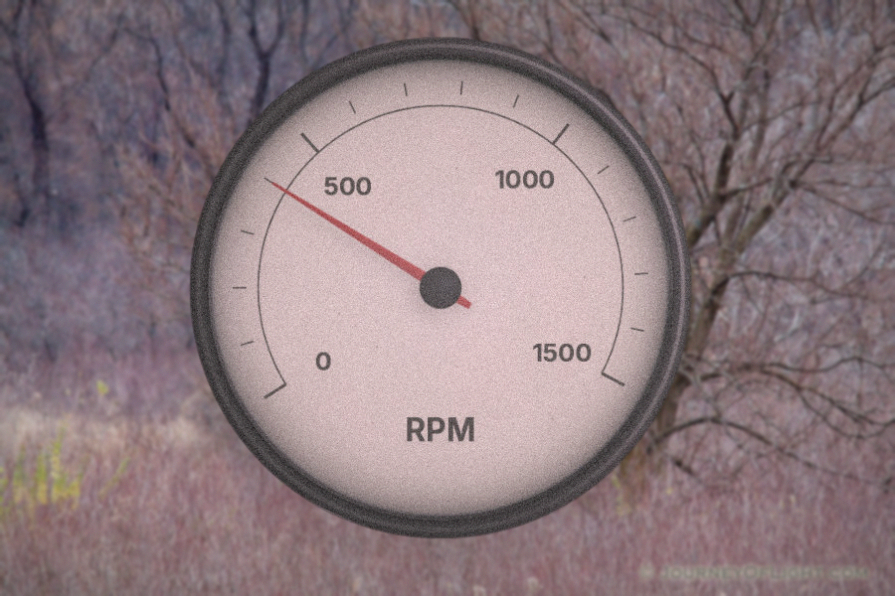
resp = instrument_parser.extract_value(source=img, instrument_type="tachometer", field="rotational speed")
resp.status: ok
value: 400 rpm
